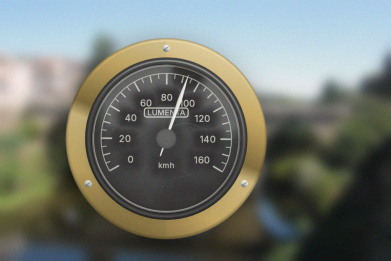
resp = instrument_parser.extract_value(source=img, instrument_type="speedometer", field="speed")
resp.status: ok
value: 92.5 km/h
